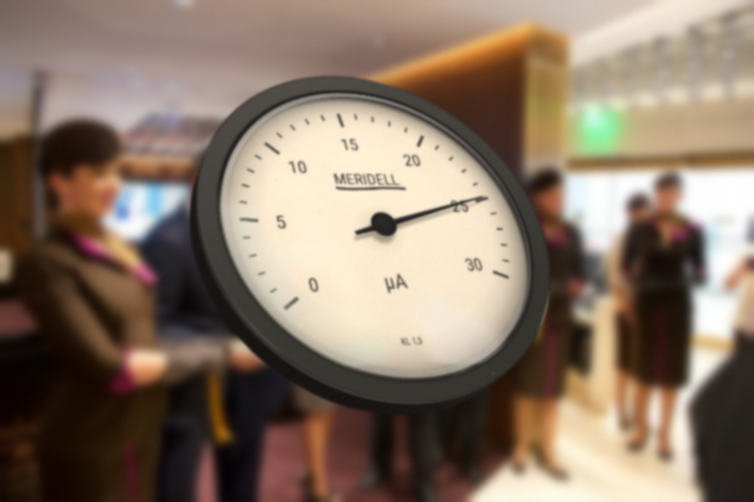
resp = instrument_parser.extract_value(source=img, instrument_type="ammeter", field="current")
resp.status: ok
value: 25 µA
